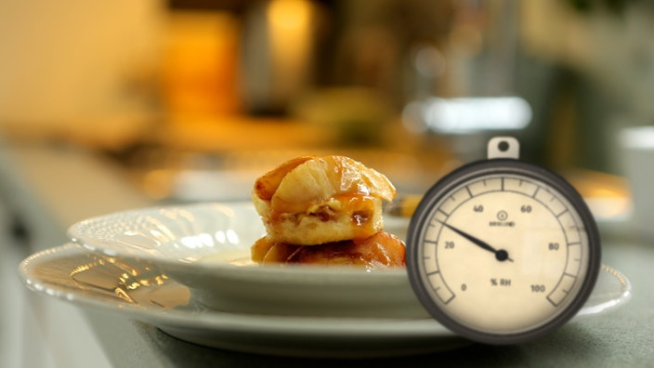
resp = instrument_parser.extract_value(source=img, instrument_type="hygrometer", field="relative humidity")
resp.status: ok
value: 27.5 %
